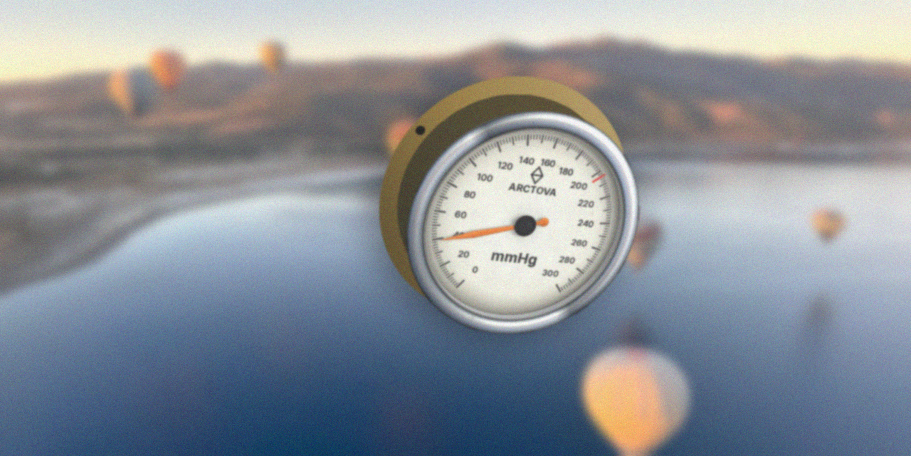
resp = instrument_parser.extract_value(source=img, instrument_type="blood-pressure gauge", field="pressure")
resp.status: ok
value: 40 mmHg
